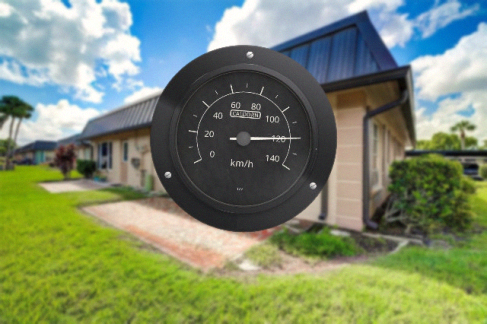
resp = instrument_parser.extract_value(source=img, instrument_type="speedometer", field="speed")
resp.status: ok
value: 120 km/h
